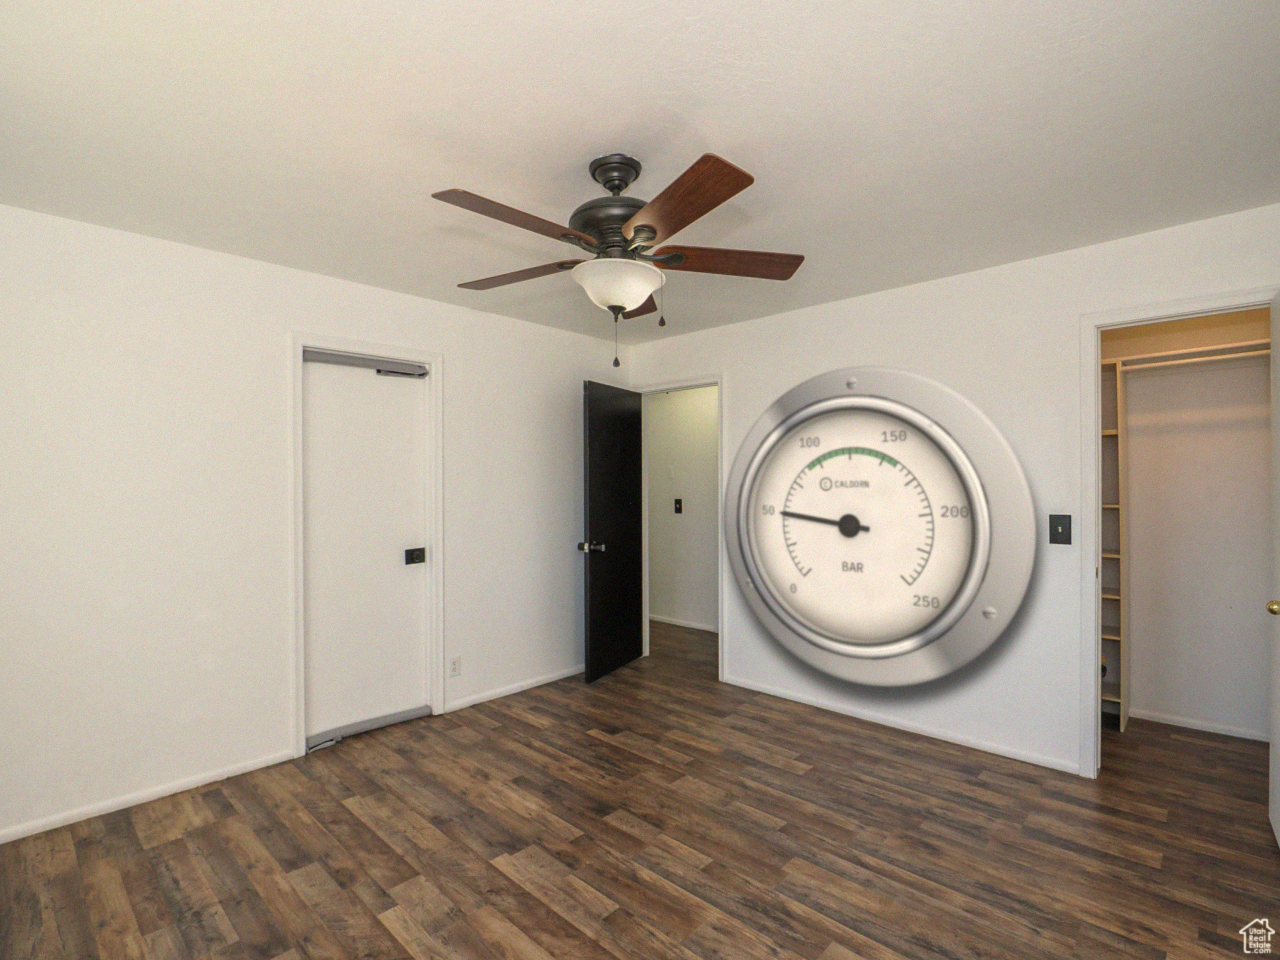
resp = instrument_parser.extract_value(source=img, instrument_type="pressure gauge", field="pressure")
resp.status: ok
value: 50 bar
